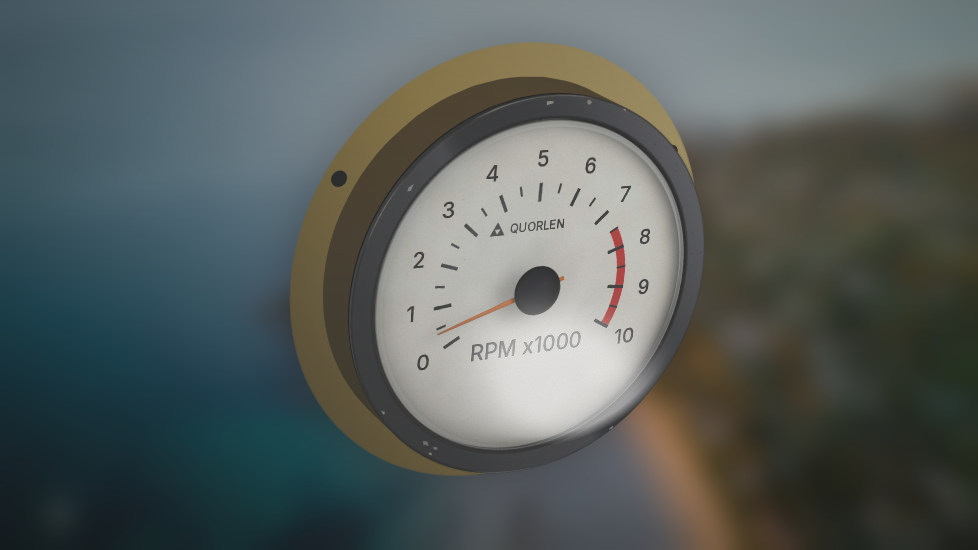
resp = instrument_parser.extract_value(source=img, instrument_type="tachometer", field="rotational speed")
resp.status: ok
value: 500 rpm
